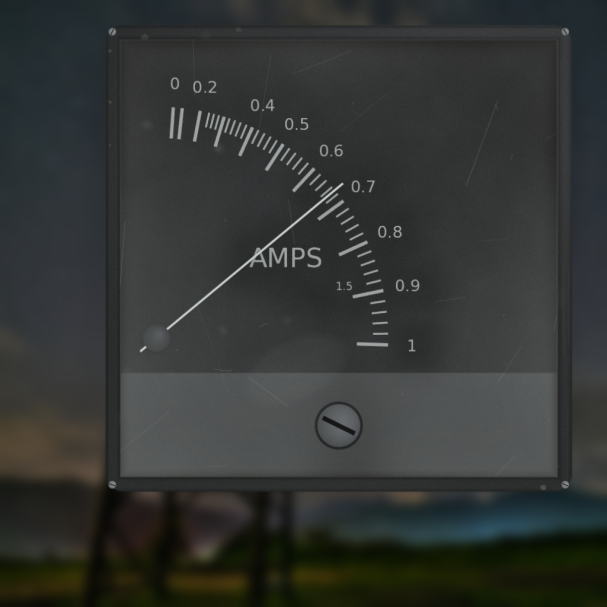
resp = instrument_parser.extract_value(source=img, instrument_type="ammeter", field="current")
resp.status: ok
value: 0.67 A
